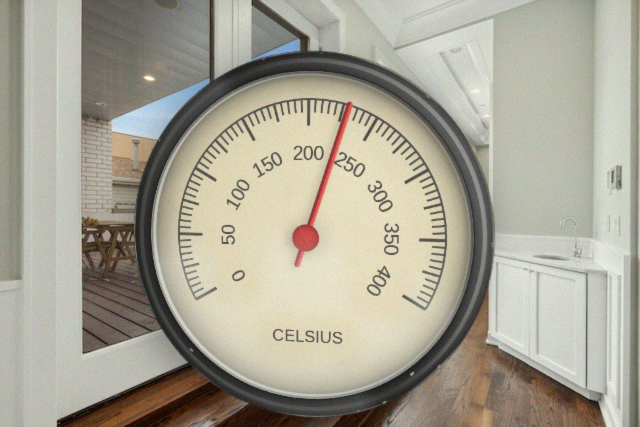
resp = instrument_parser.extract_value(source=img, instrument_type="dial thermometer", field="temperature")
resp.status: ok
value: 230 °C
